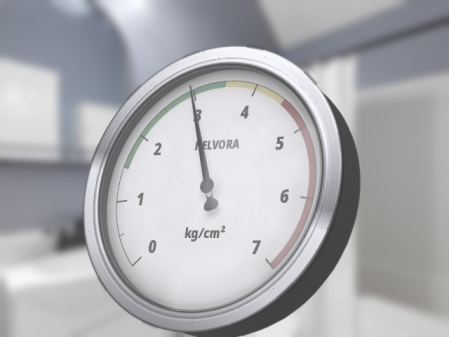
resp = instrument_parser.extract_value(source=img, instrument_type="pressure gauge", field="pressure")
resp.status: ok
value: 3 kg/cm²
